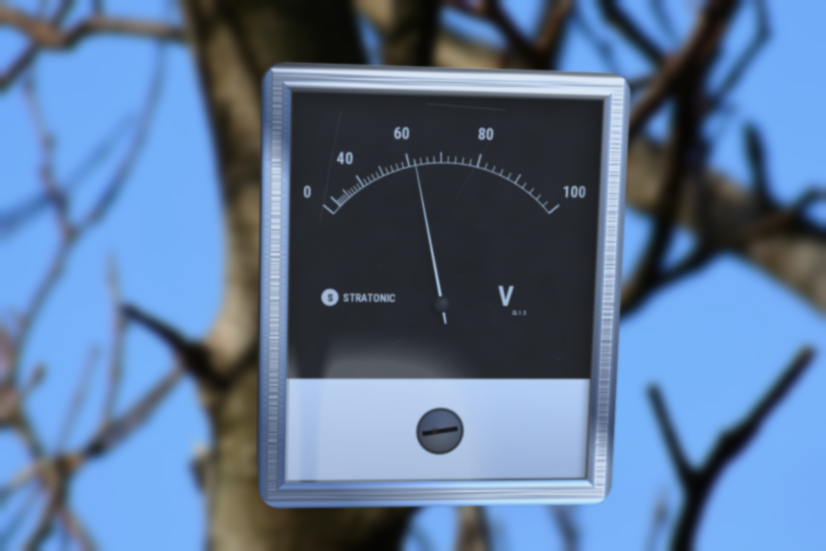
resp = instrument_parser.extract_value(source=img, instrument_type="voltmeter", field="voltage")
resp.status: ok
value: 62 V
